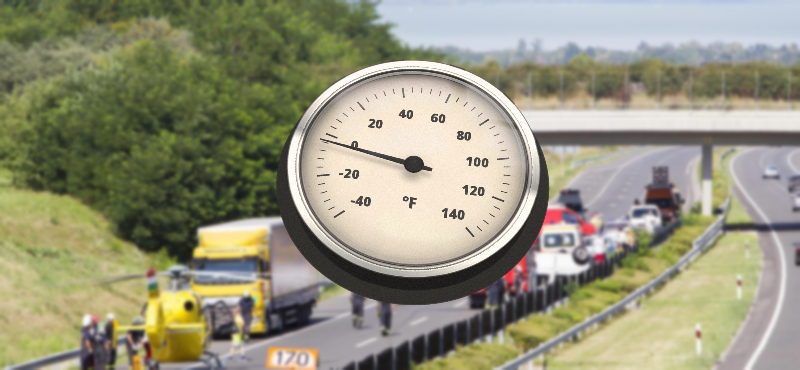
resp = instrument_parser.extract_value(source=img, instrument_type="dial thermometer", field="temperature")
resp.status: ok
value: -4 °F
